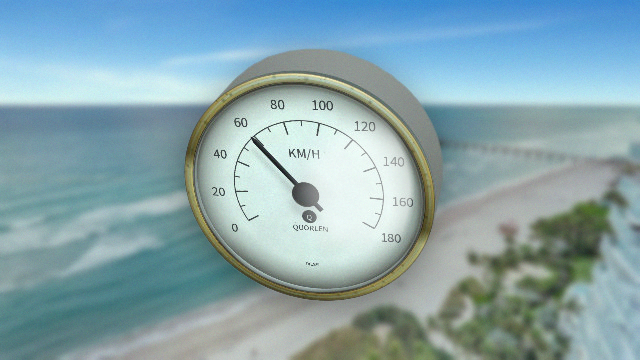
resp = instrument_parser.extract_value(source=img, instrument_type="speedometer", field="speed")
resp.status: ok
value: 60 km/h
